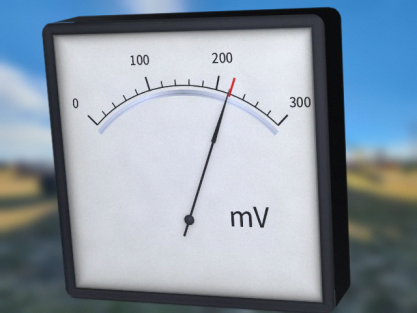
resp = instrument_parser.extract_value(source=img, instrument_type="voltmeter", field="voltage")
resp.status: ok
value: 220 mV
